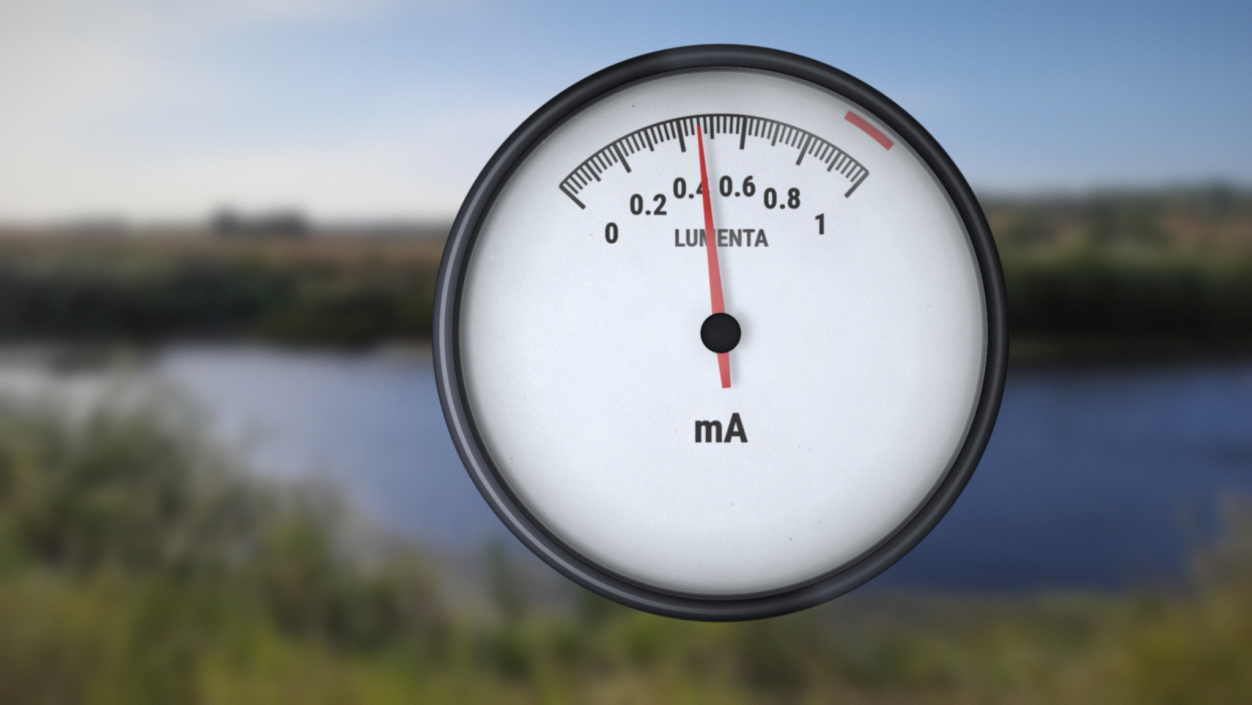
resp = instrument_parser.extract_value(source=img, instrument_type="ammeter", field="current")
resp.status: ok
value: 0.46 mA
